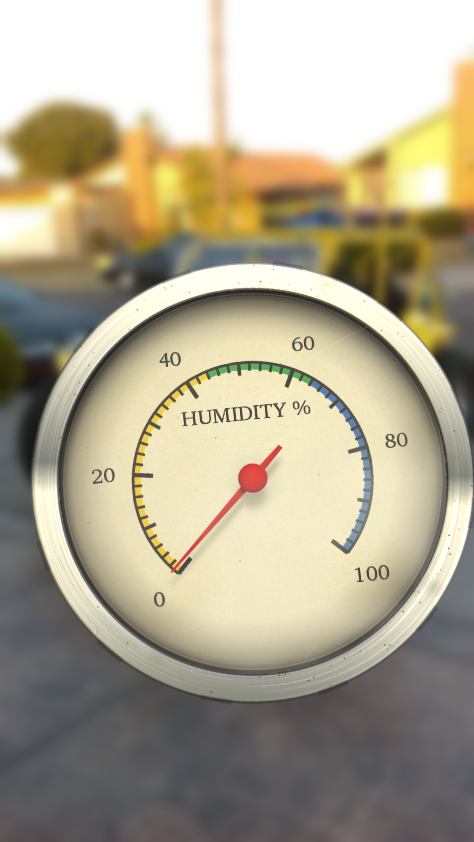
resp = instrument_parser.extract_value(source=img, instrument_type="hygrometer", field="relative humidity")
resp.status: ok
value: 1 %
